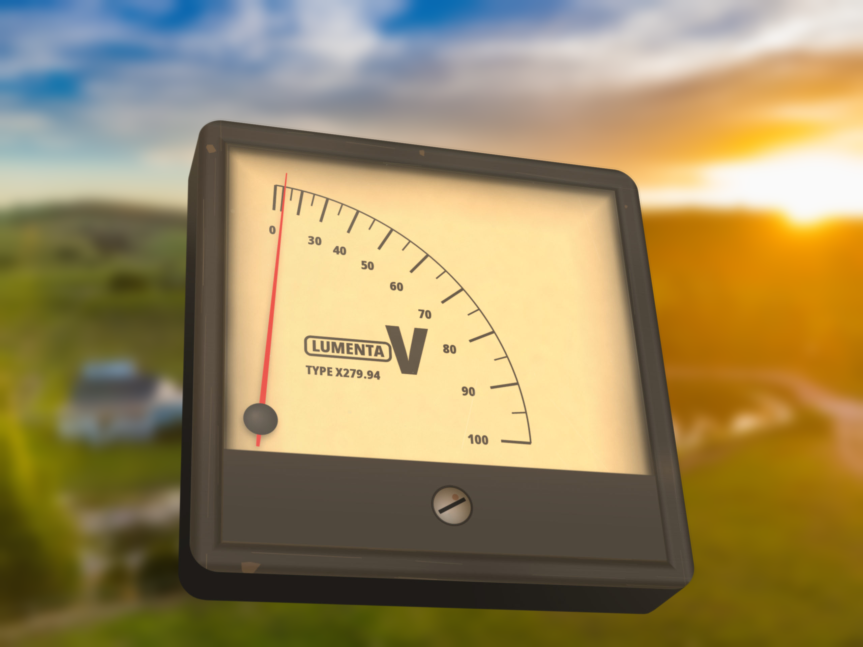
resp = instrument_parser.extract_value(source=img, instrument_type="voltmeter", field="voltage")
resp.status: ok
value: 10 V
